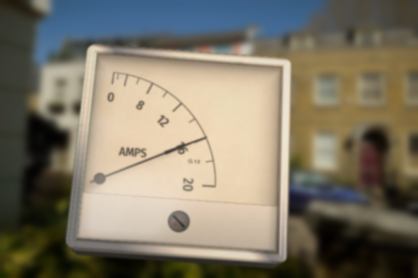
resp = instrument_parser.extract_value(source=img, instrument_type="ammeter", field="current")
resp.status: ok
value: 16 A
